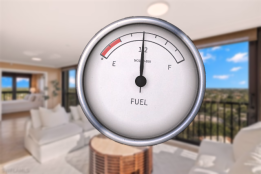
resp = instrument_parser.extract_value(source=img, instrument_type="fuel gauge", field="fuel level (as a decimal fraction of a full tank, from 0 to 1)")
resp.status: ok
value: 0.5
